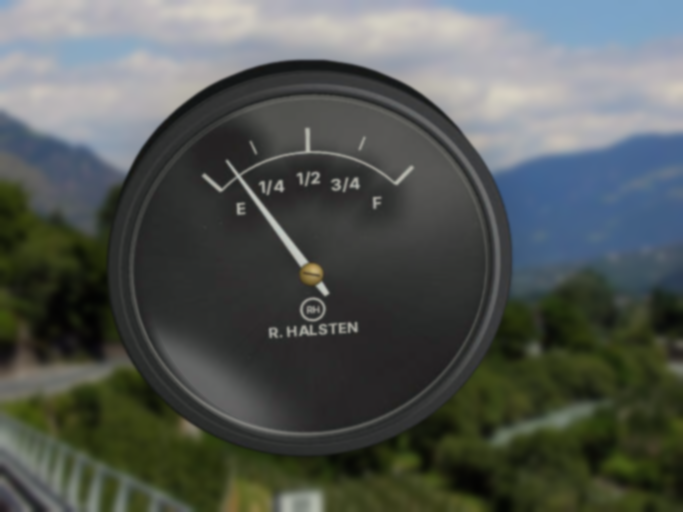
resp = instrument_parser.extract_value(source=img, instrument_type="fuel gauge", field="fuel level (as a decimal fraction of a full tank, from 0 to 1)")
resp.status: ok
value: 0.125
